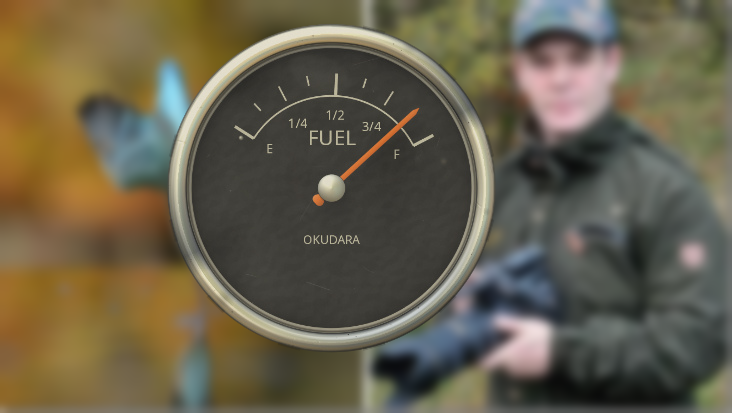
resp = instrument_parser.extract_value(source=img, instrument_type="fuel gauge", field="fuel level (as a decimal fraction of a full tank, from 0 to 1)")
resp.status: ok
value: 0.875
